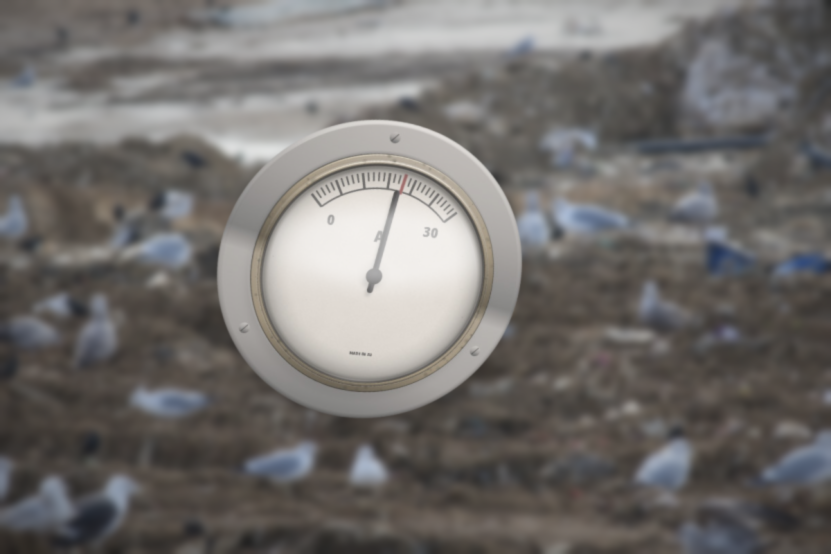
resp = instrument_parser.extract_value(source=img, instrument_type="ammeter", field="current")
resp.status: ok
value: 17 A
